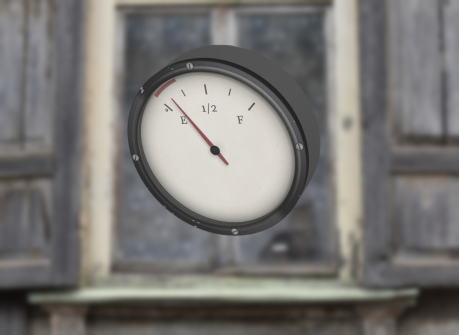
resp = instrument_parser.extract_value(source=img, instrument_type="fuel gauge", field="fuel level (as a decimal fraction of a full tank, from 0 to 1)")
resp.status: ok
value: 0.125
